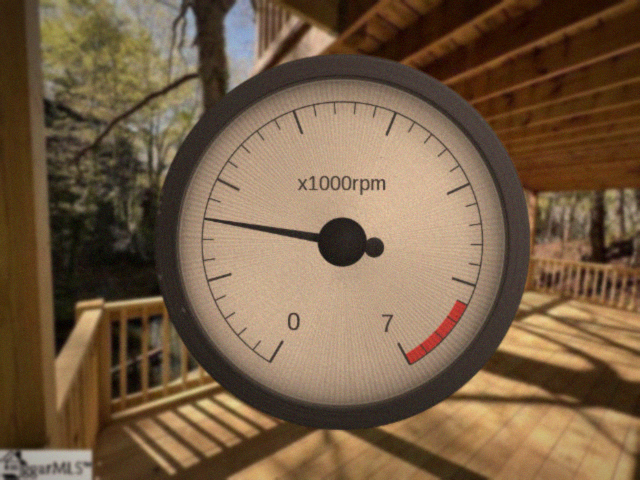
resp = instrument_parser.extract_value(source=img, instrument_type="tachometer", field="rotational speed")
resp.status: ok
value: 1600 rpm
